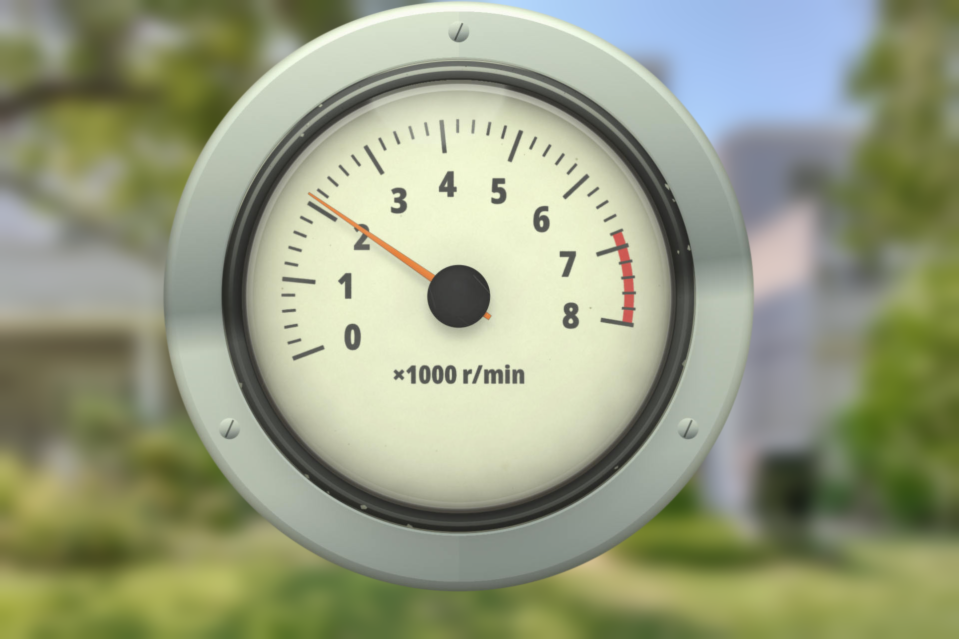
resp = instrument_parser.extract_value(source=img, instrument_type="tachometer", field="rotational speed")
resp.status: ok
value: 2100 rpm
